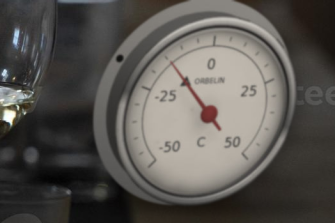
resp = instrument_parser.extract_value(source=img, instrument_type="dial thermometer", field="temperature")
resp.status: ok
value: -15 °C
